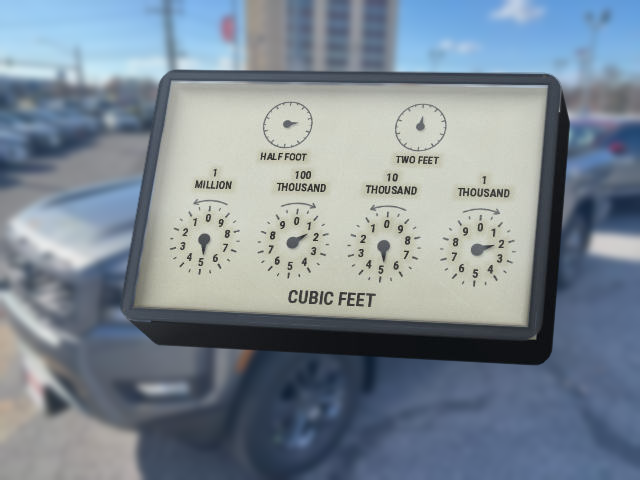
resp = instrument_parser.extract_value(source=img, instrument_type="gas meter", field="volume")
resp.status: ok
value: 515200 ft³
